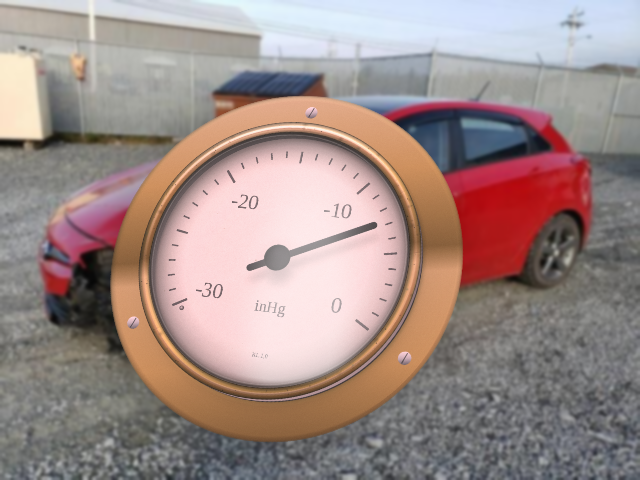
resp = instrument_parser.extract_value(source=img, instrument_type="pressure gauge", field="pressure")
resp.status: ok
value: -7 inHg
